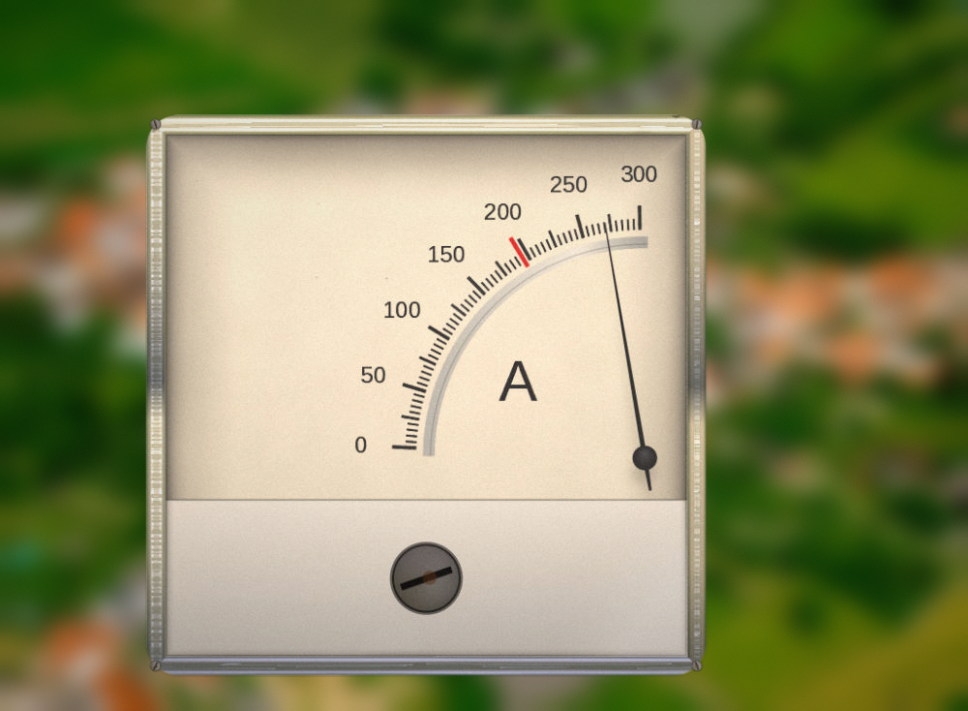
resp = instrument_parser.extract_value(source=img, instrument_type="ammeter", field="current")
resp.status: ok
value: 270 A
